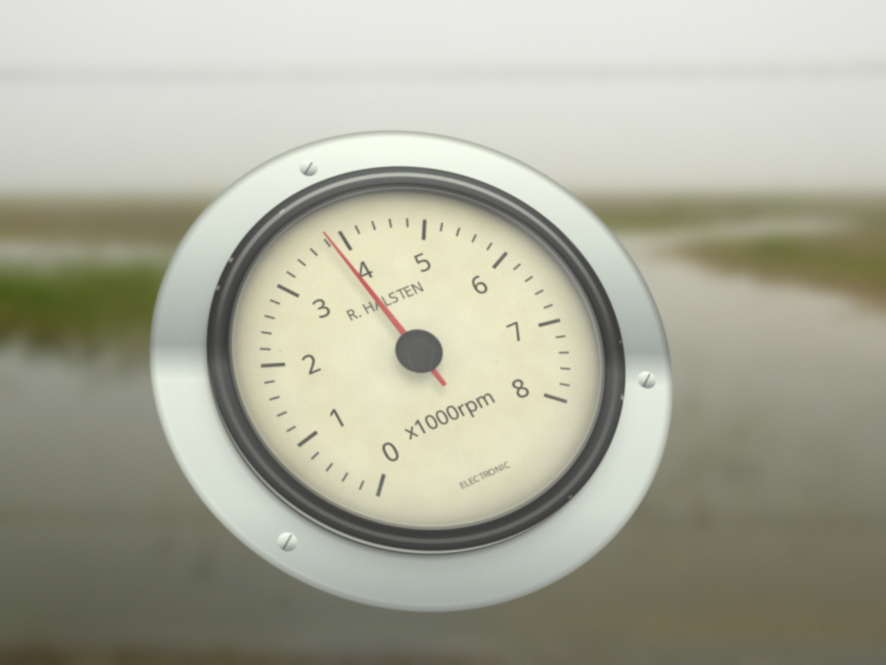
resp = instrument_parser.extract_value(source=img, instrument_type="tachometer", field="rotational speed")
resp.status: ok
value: 3800 rpm
